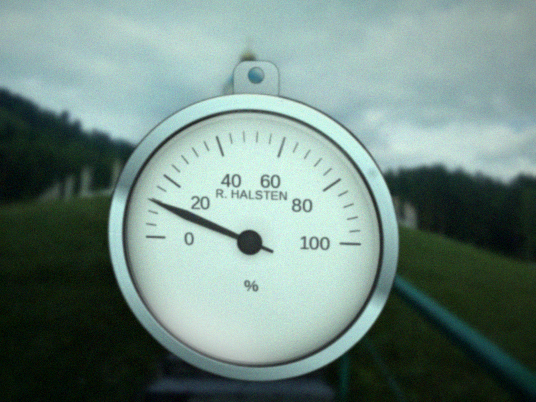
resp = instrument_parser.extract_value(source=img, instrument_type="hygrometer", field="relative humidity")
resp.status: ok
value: 12 %
